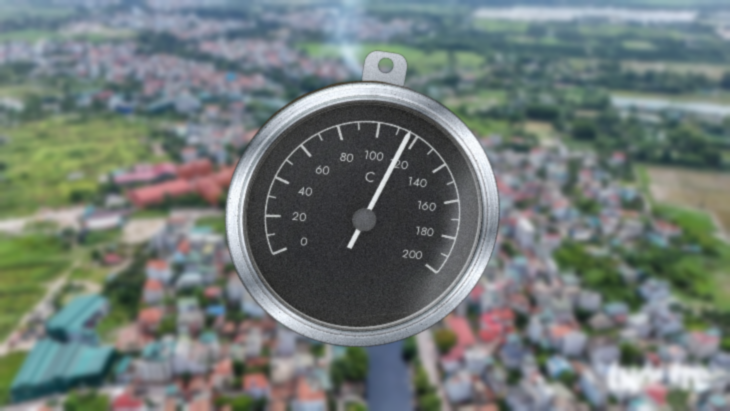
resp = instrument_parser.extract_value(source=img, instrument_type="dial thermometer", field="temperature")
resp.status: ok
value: 115 °C
